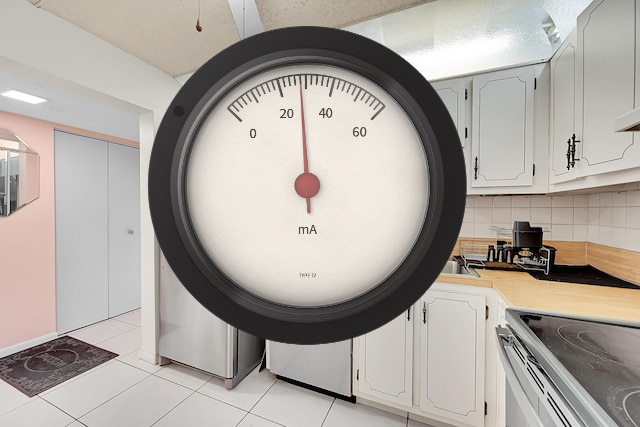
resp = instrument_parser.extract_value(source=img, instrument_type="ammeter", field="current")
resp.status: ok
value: 28 mA
